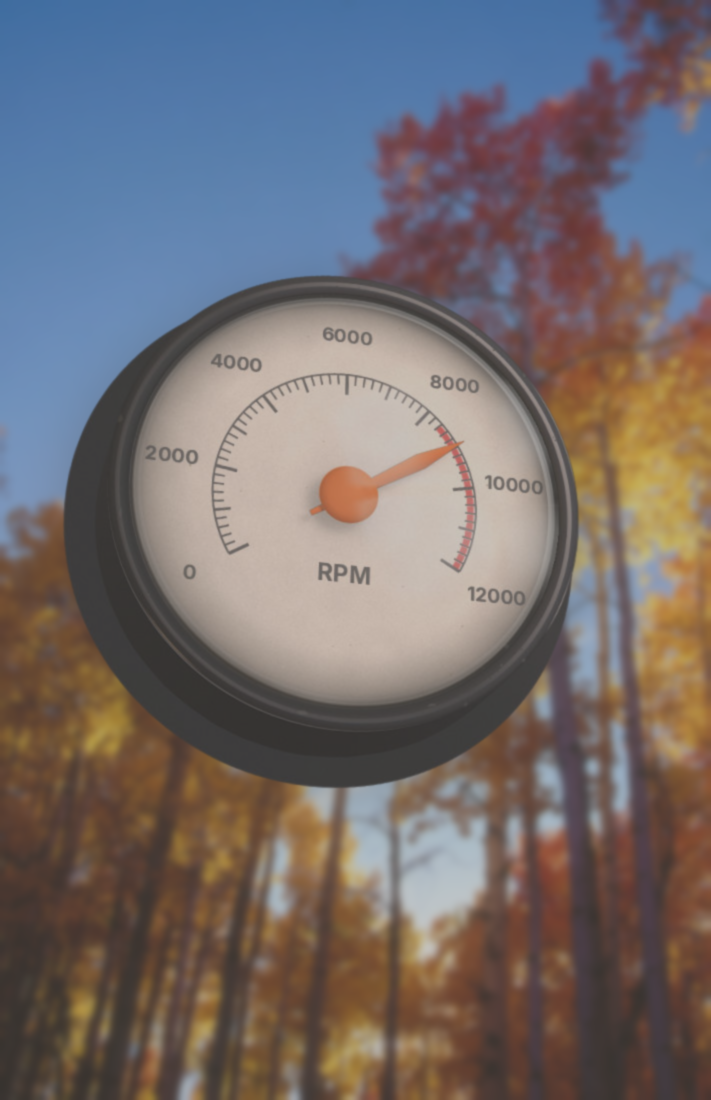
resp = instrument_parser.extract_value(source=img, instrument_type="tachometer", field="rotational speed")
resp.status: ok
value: 9000 rpm
